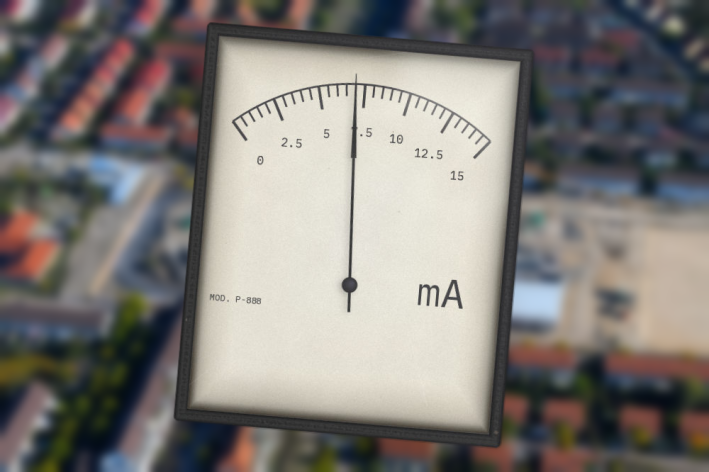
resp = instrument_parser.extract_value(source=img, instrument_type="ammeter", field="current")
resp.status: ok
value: 7 mA
